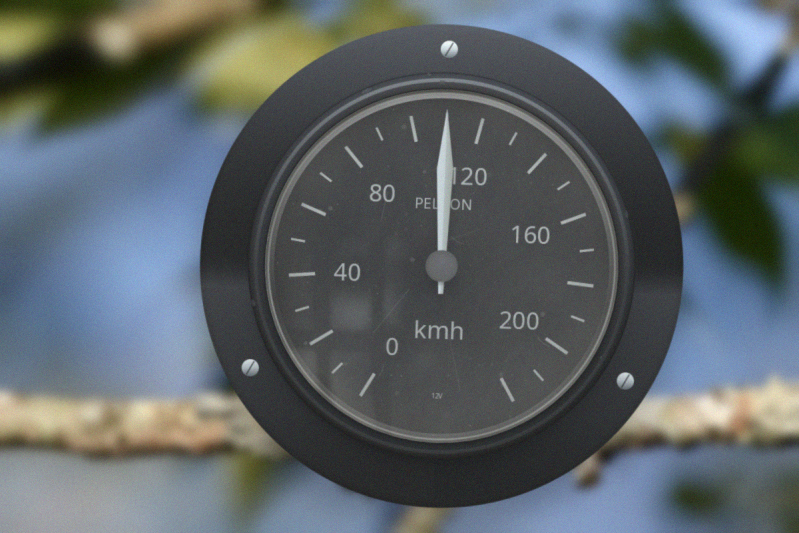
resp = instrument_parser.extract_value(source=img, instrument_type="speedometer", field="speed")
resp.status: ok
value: 110 km/h
